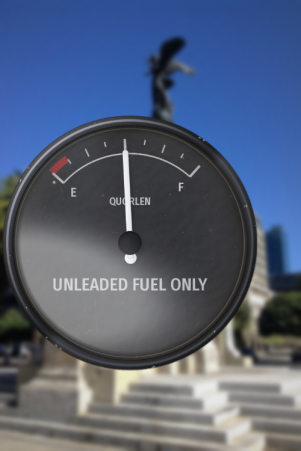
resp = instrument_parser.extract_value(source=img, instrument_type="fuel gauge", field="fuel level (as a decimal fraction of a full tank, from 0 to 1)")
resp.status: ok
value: 0.5
